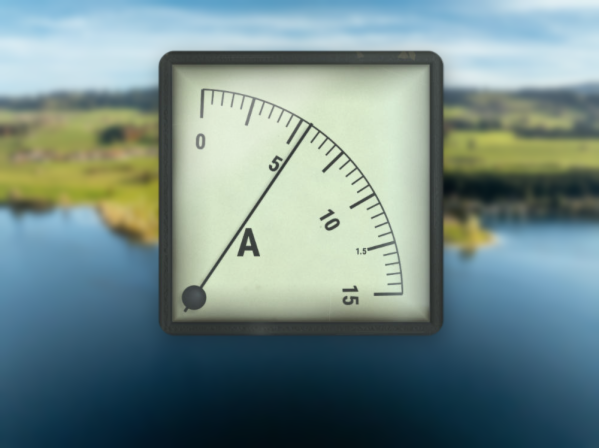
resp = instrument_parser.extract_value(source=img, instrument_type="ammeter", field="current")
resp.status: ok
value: 5.5 A
